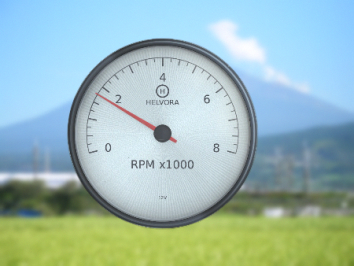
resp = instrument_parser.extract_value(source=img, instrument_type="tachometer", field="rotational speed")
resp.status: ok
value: 1750 rpm
